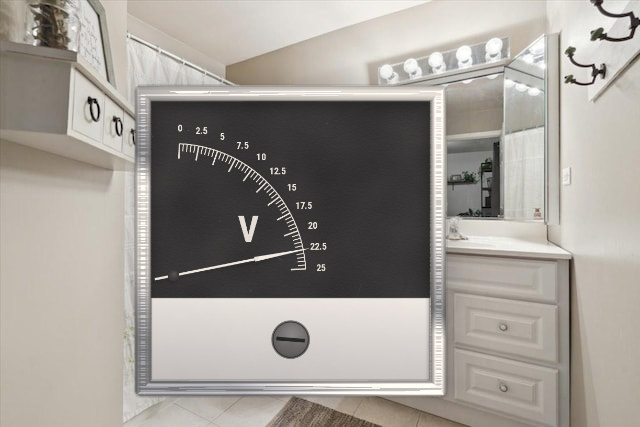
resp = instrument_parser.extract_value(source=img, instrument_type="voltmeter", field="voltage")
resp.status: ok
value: 22.5 V
